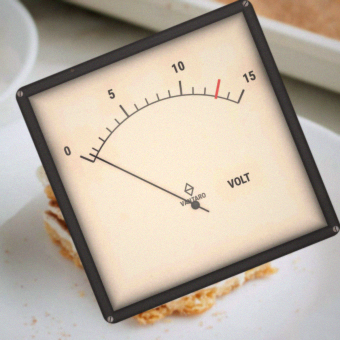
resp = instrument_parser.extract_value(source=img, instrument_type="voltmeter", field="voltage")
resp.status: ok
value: 0.5 V
